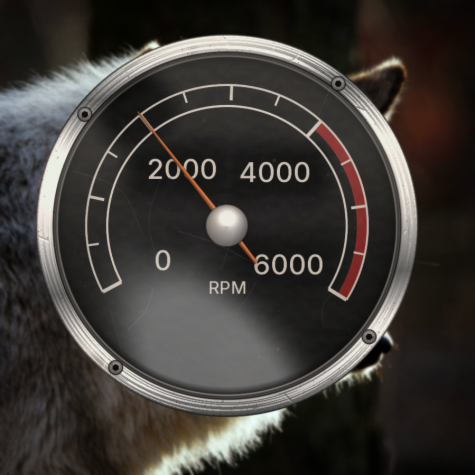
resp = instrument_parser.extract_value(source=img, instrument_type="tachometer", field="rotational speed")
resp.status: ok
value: 2000 rpm
